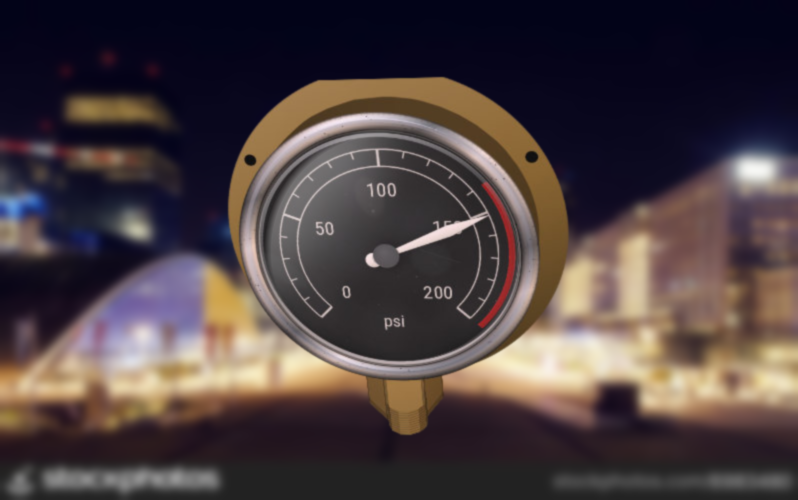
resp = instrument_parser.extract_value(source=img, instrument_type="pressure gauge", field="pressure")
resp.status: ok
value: 150 psi
